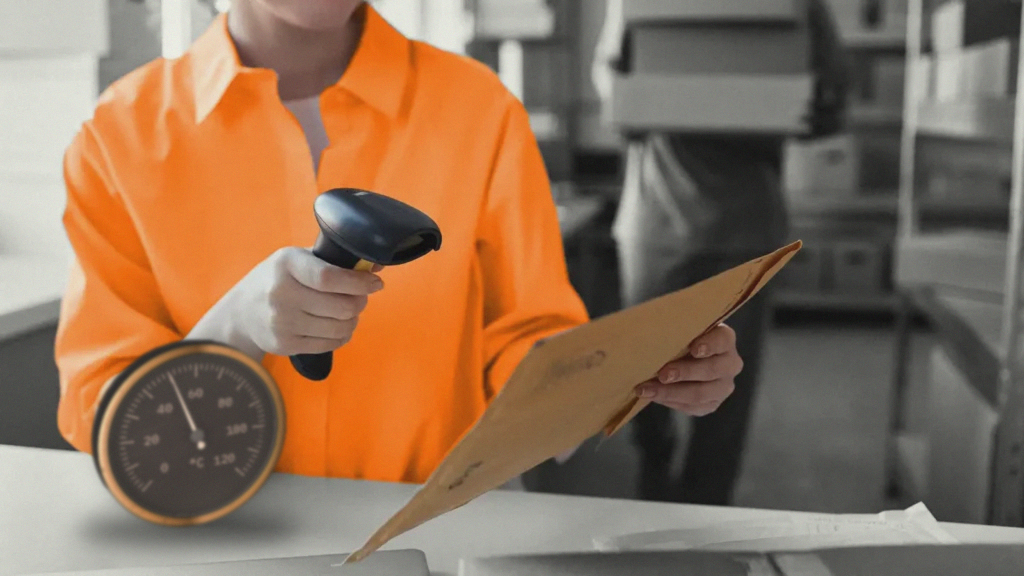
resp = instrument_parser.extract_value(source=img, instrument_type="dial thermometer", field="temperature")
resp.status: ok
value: 50 °C
